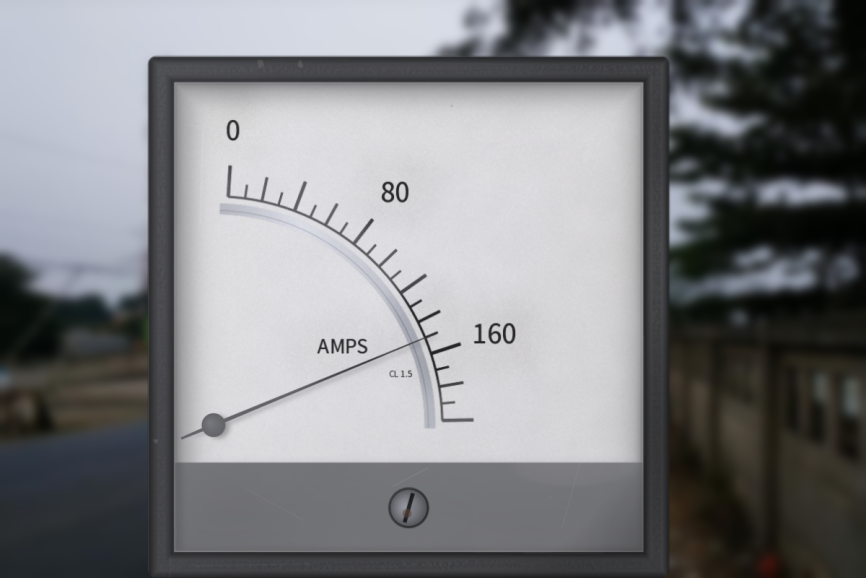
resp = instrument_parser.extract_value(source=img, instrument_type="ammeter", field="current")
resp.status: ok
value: 150 A
